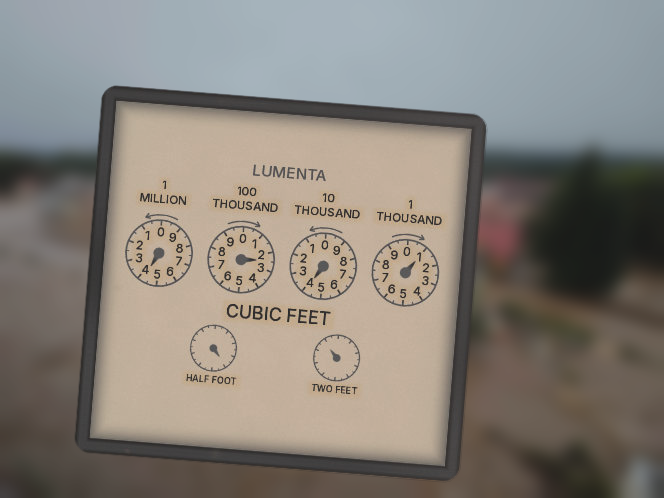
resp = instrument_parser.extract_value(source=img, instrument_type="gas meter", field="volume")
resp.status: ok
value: 424100 ft³
